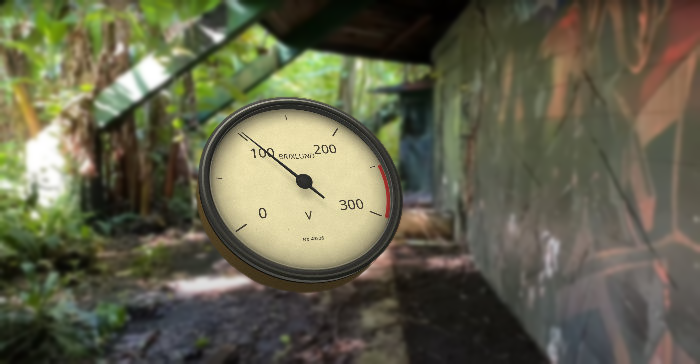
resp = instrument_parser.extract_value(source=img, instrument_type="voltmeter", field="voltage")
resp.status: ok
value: 100 V
